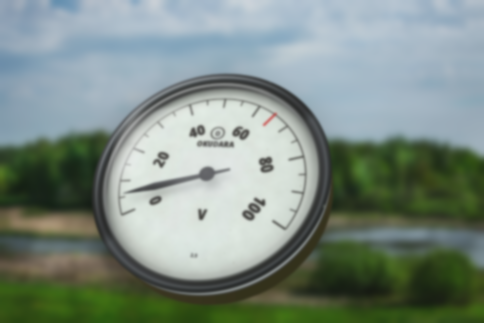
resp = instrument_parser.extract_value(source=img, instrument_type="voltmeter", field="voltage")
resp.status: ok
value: 5 V
